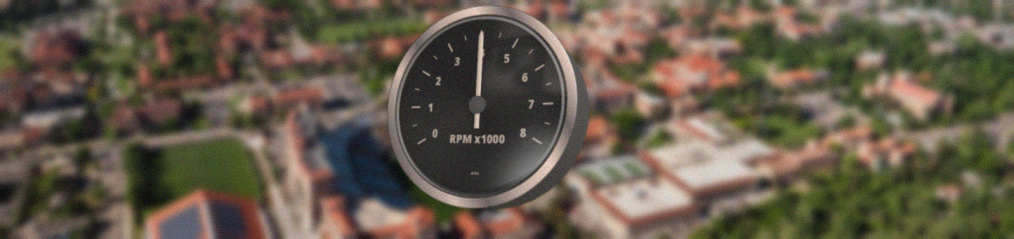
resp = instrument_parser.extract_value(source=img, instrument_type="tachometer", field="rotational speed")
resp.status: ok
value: 4000 rpm
